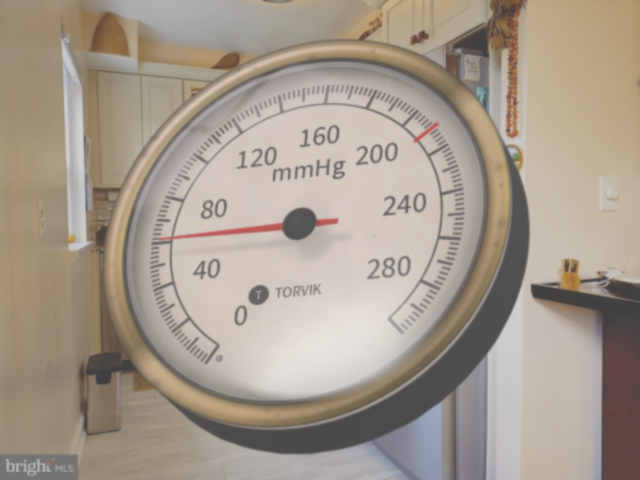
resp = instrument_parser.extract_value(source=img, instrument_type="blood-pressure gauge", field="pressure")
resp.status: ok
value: 60 mmHg
